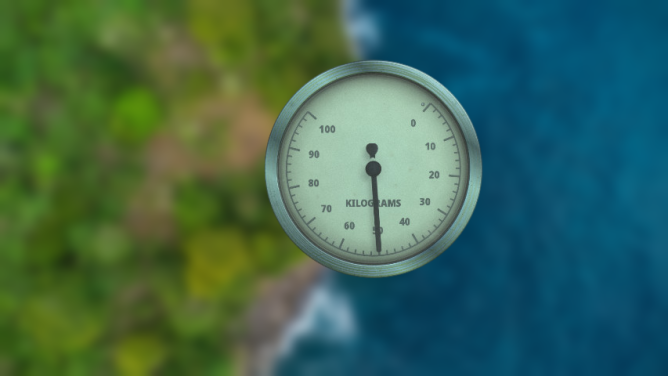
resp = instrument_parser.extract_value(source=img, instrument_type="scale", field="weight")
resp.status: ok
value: 50 kg
